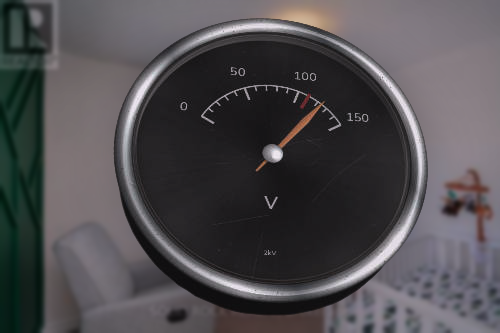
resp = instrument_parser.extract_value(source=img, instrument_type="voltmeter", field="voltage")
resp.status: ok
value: 125 V
